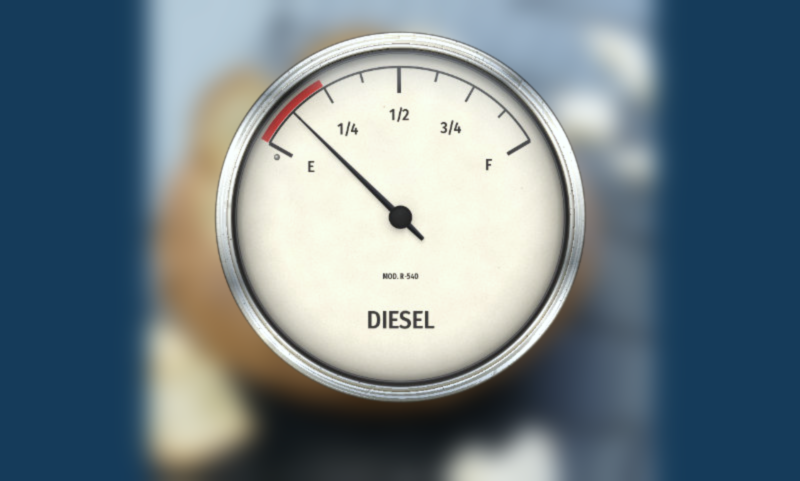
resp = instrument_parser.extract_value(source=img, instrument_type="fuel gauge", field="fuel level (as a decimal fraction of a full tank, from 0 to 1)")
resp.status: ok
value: 0.125
